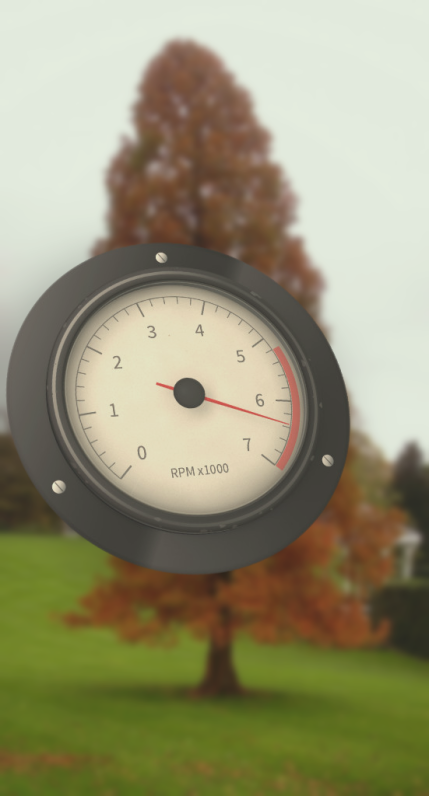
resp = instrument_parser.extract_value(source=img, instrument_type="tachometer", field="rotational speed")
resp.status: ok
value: 6400 rpm
